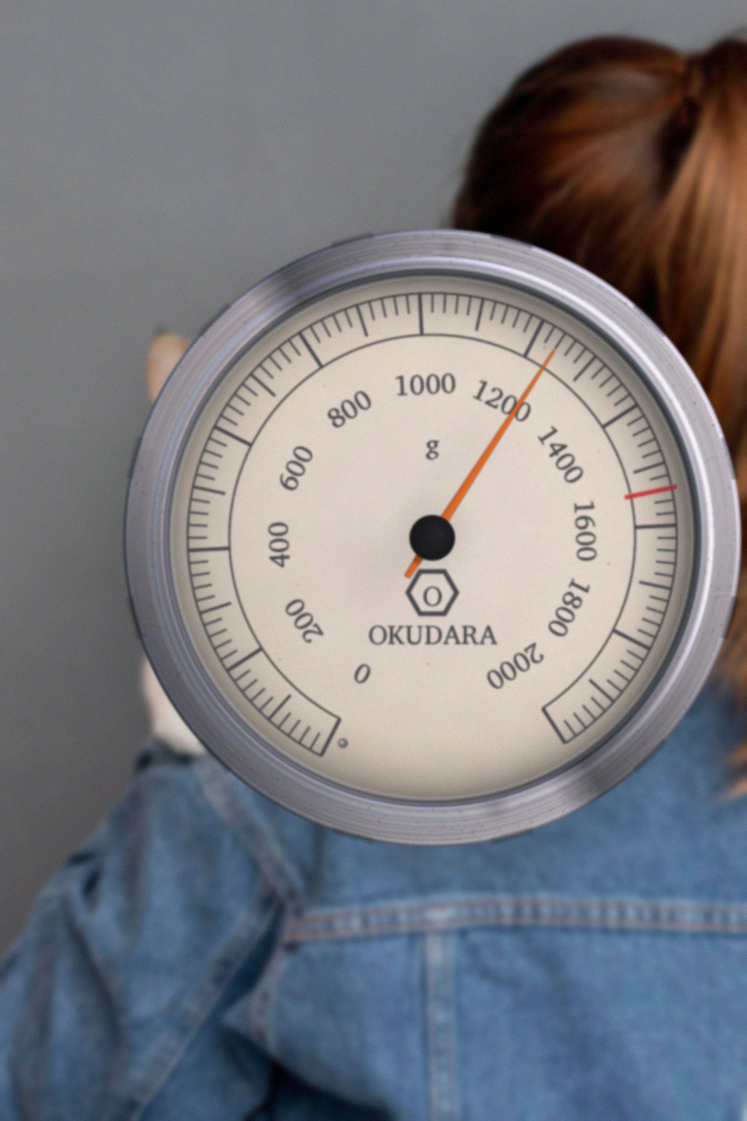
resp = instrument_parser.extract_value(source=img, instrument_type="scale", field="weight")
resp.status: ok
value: 1240 g
